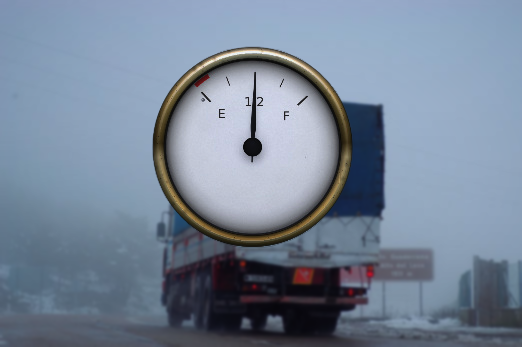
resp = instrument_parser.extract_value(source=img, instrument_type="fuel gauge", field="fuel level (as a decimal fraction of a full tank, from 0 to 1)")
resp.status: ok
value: 0.5
